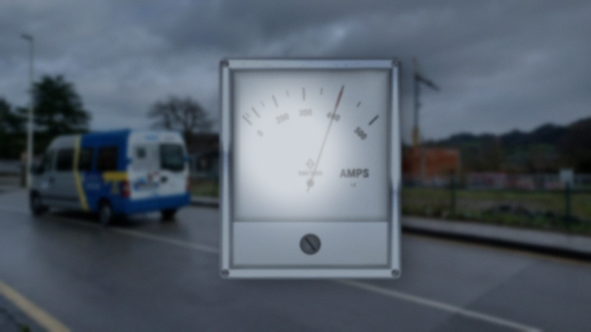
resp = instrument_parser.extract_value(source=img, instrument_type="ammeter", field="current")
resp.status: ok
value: 400 A
